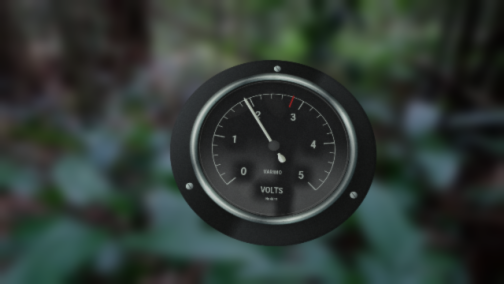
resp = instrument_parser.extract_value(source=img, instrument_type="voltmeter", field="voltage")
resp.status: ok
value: 1.9 V
